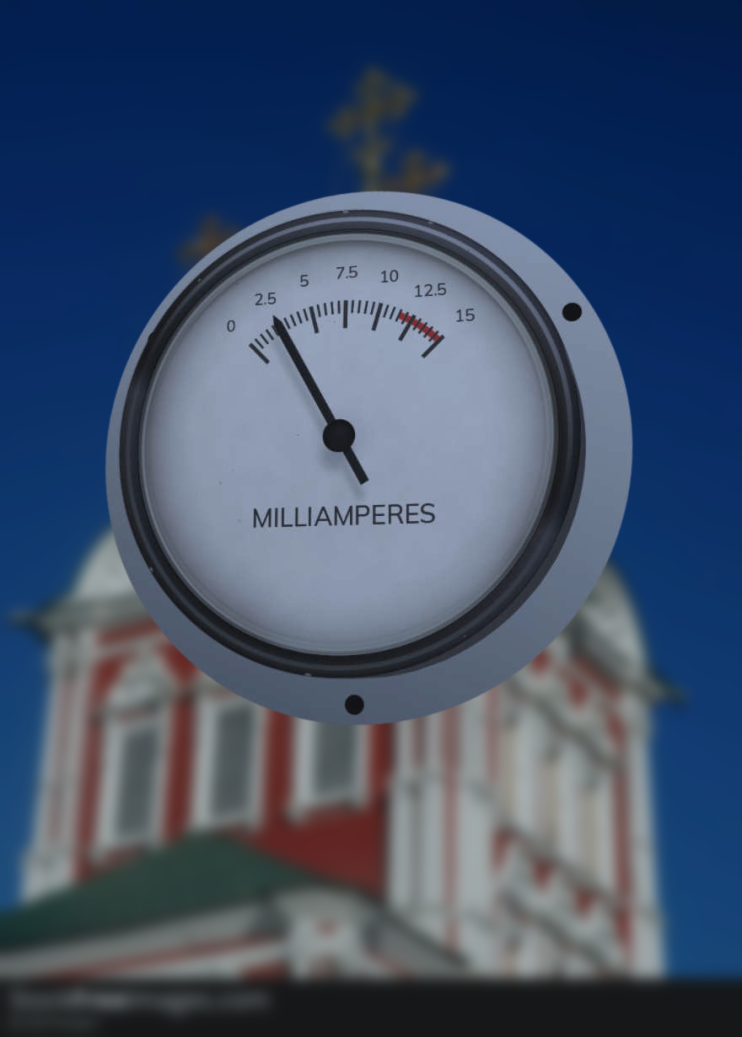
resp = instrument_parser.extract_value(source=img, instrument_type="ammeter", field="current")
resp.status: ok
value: 2.5 mA
